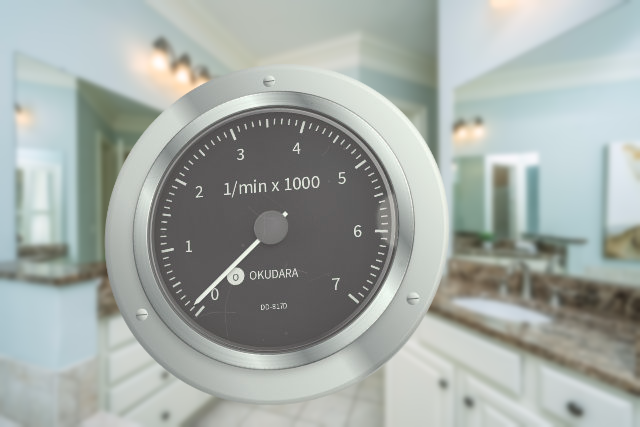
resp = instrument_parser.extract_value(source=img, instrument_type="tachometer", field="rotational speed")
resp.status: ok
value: 100 rpm
